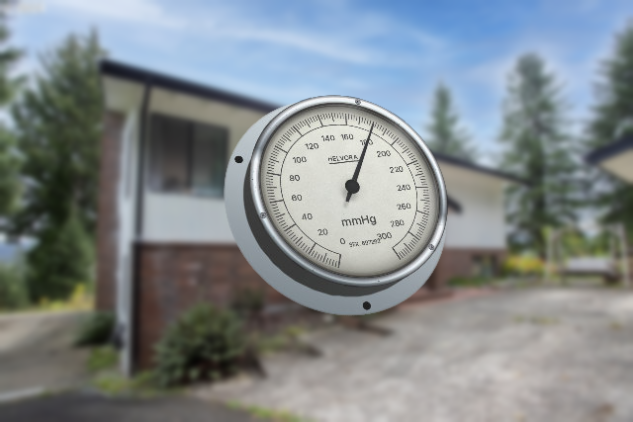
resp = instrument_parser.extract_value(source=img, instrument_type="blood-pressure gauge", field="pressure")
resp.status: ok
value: 180 mmHg
